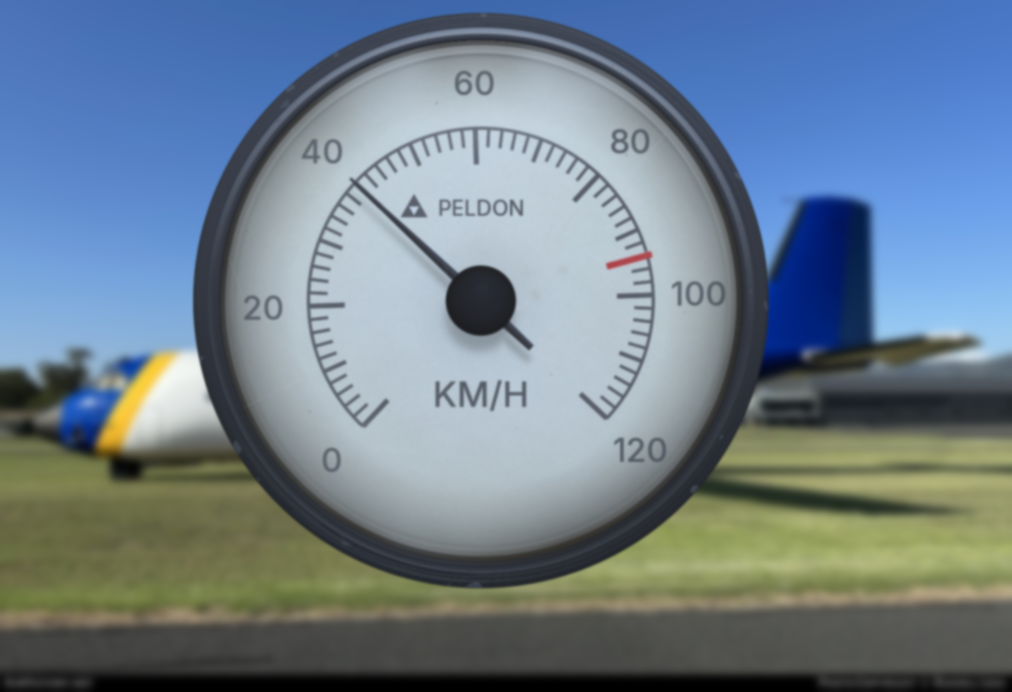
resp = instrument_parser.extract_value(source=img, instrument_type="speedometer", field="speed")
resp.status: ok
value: 40 km/h
